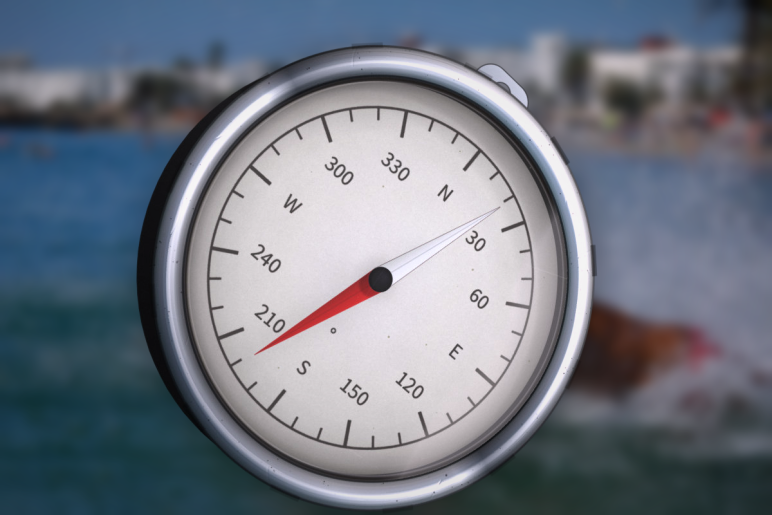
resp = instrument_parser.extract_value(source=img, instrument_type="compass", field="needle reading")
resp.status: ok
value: 200 °
